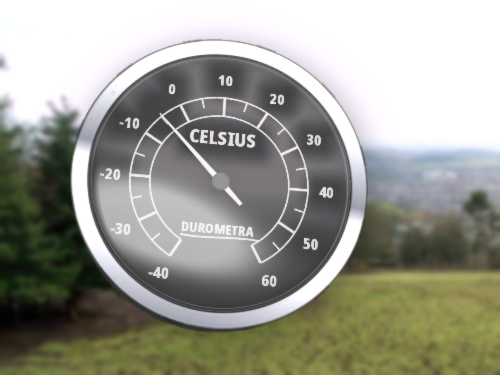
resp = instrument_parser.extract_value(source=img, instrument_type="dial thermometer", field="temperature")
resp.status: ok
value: -5 °C
